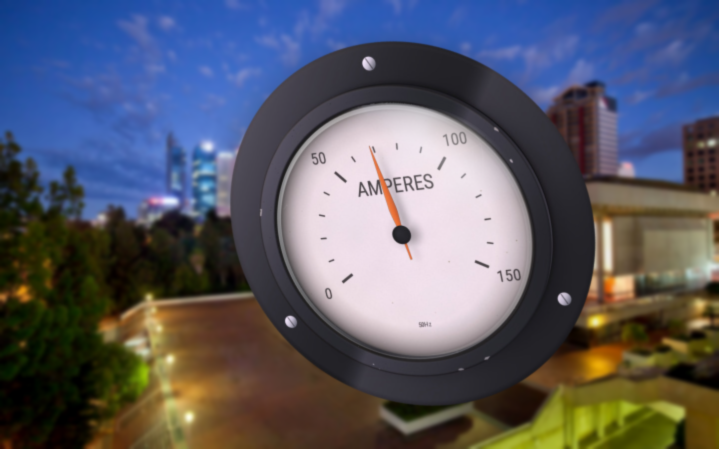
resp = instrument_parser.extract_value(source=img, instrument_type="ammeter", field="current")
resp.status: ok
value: 70 A
